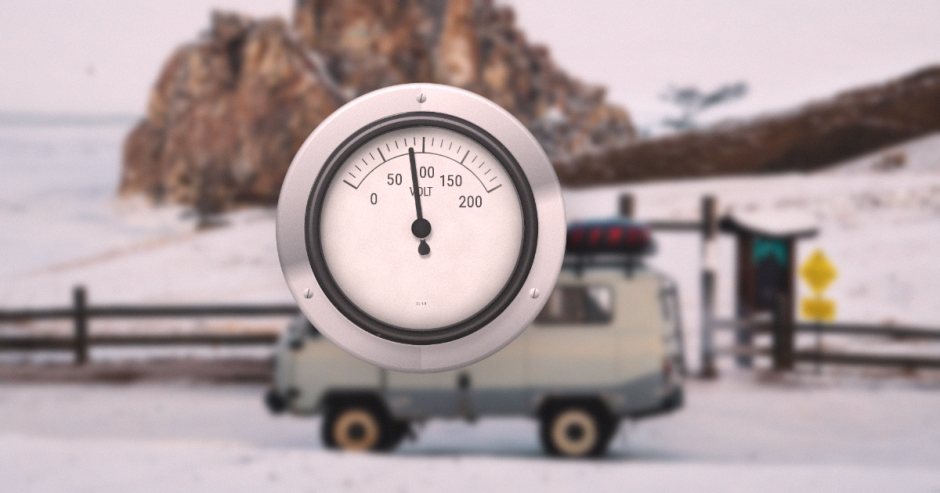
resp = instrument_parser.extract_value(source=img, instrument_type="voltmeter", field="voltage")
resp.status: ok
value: 85 V
